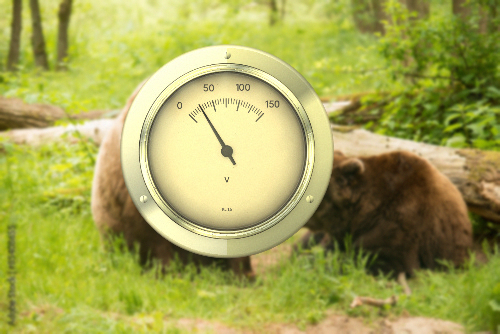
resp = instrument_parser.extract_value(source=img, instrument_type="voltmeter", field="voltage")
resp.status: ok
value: 25 V
